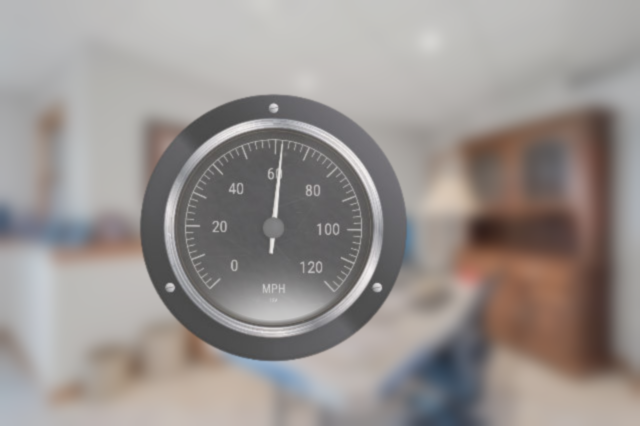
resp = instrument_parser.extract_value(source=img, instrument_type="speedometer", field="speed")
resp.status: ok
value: 62 mph
